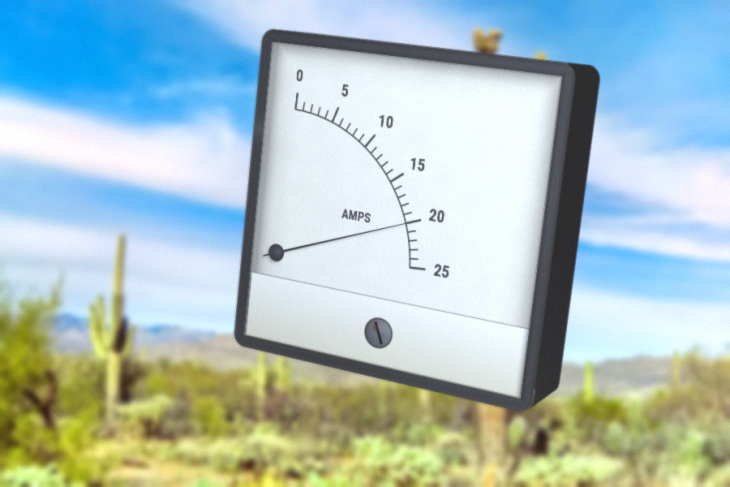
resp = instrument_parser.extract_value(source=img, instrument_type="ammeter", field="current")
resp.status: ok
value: 20 A
